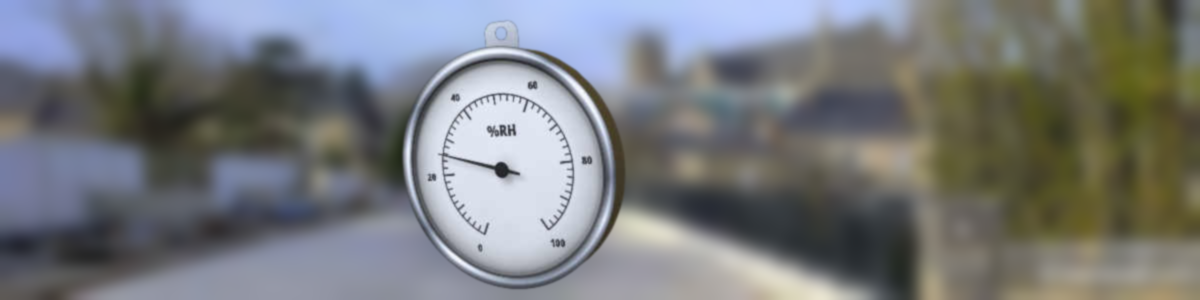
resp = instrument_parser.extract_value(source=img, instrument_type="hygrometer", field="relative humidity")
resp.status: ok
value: 26 %
